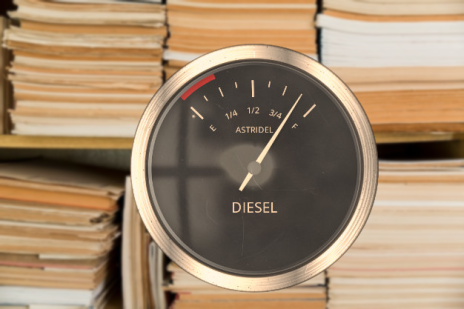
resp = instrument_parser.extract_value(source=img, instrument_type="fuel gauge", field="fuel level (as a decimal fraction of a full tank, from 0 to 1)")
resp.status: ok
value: 0.875
